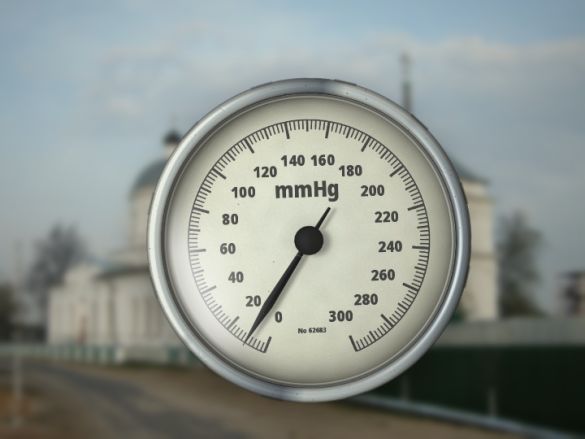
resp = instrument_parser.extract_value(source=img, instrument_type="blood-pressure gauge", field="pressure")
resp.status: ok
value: 10 mmHg
